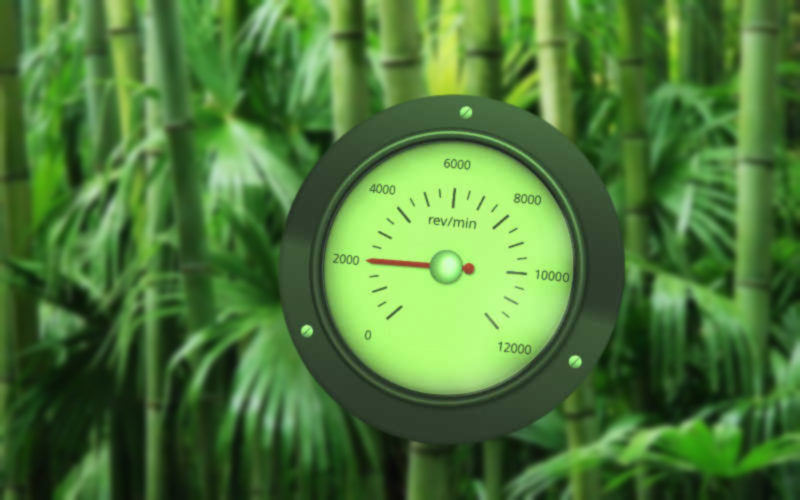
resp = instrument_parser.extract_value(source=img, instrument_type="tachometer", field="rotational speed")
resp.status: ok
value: 2000 rpm
